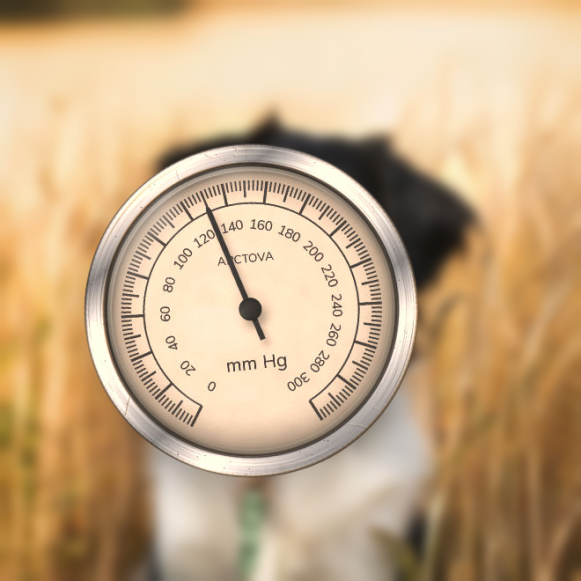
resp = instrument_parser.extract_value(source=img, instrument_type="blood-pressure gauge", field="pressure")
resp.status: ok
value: 130 mmHg
